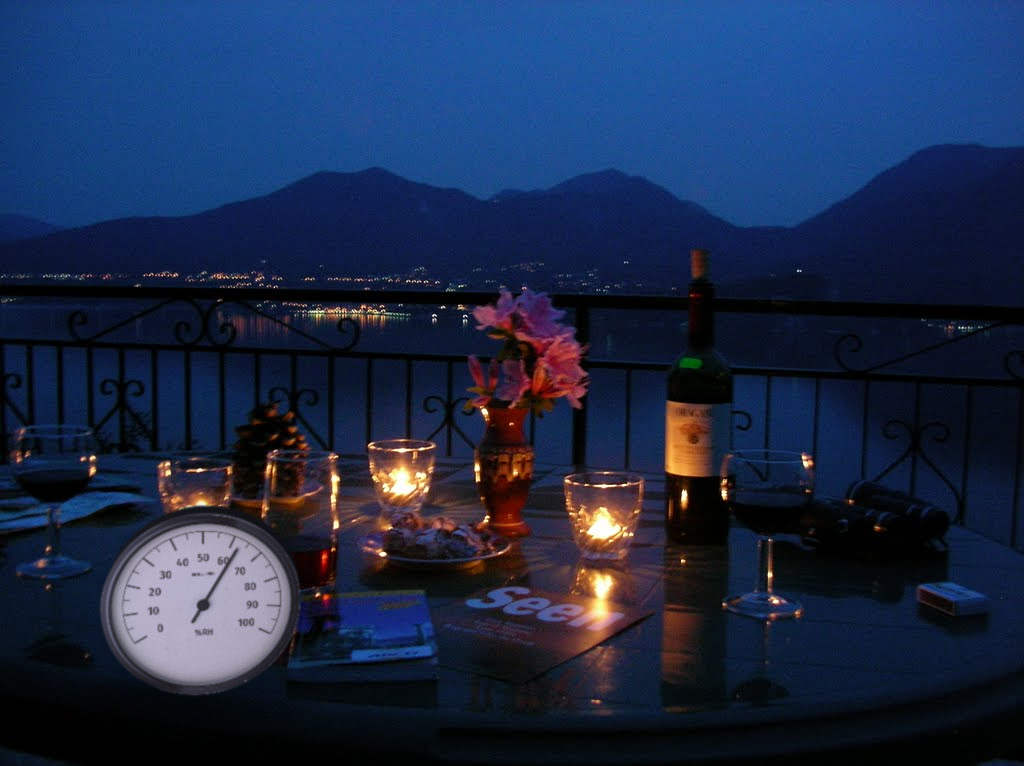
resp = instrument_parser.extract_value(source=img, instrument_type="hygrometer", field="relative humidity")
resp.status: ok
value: 62.5 %
